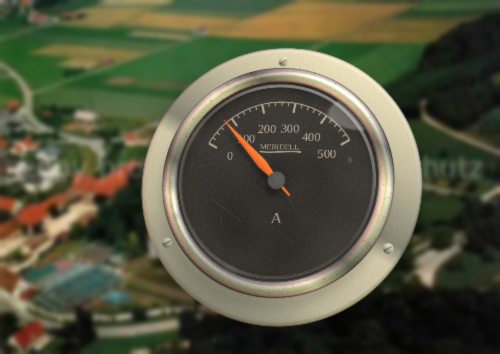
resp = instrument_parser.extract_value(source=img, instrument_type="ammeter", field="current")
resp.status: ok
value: 80 A
